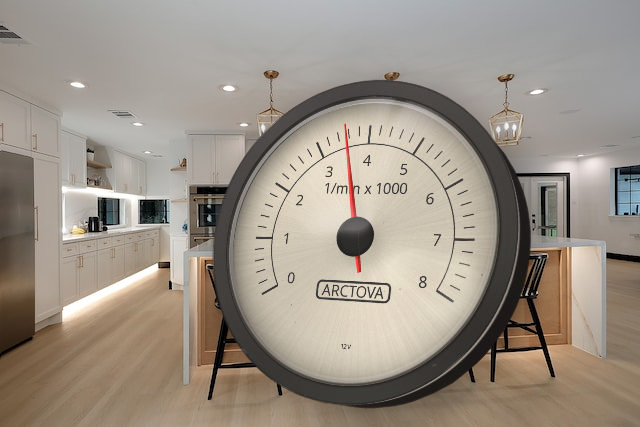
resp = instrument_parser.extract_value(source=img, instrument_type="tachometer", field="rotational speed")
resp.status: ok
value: 3600 rpm
